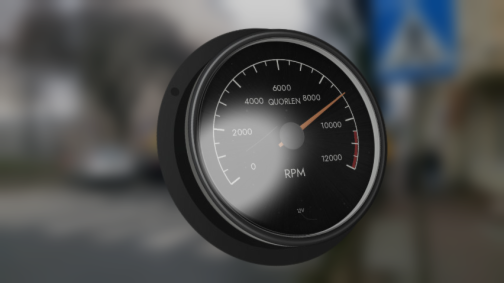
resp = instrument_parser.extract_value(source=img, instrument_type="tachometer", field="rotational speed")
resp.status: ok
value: 9000 rpm
